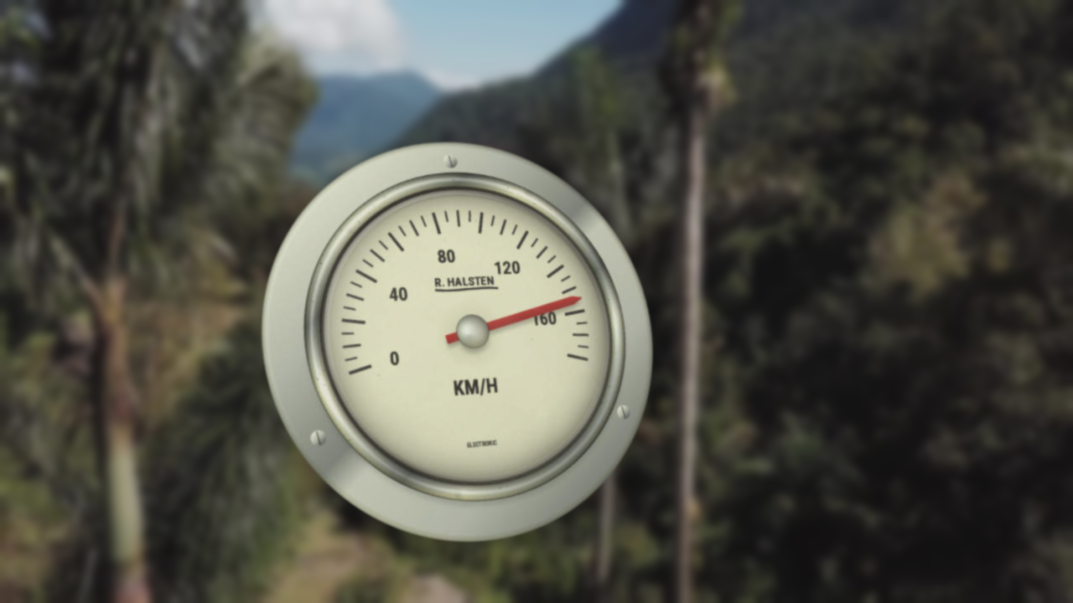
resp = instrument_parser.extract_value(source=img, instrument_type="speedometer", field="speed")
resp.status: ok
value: 155 km/h
